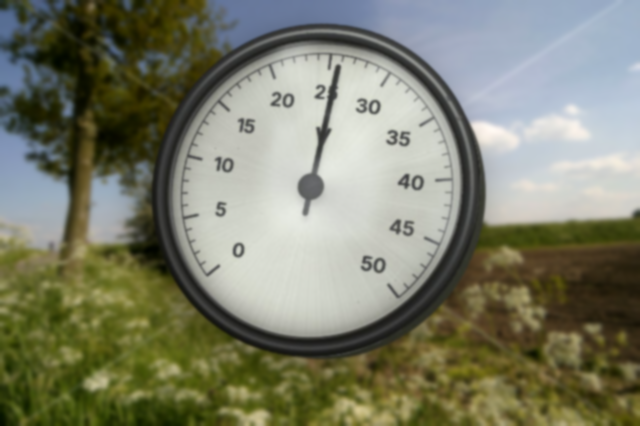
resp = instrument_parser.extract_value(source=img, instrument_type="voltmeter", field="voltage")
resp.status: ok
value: 26 V
